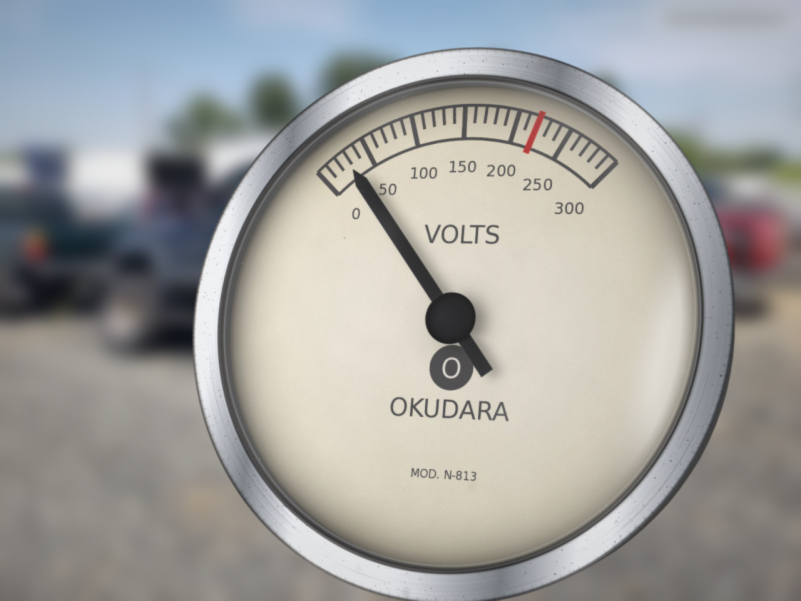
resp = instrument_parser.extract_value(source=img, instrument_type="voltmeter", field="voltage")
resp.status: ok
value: 30 V
